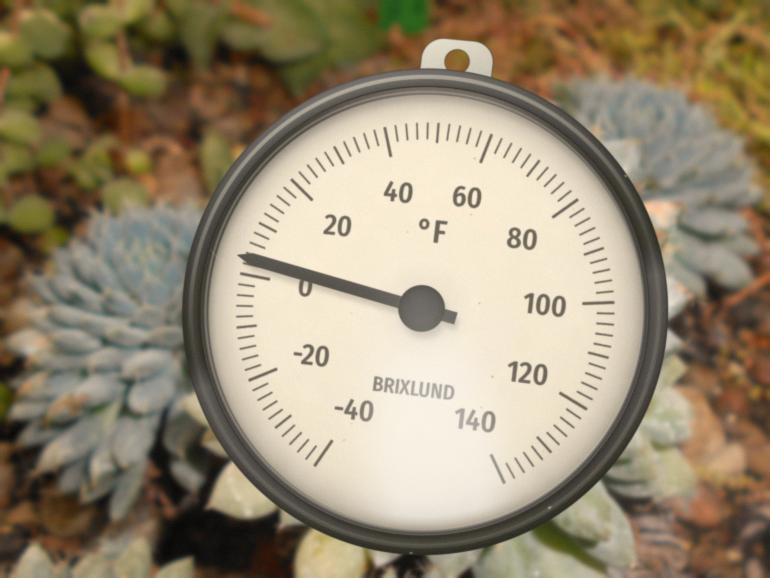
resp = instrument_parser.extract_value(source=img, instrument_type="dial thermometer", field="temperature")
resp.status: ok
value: 3 °F
